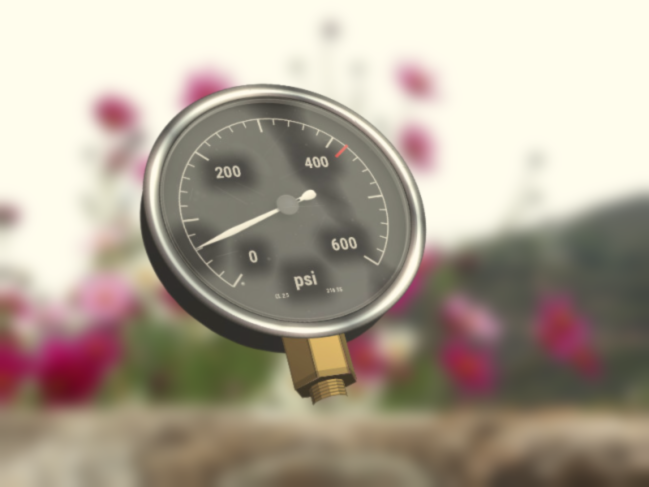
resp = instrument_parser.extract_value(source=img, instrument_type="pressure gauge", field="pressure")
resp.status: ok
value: 60 psi
